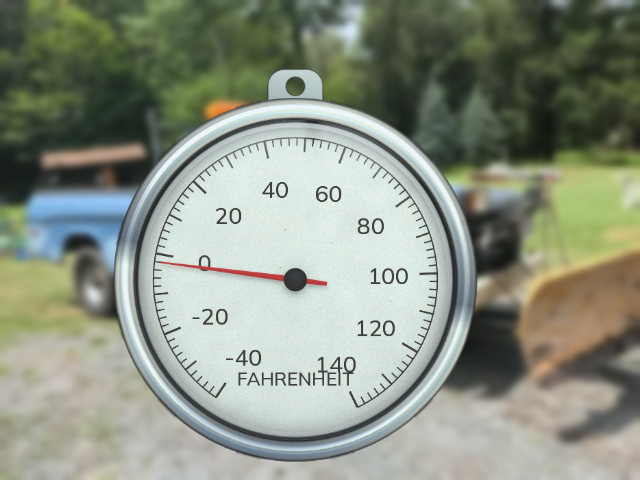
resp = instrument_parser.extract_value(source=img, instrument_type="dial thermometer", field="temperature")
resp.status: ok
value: -2 °F
